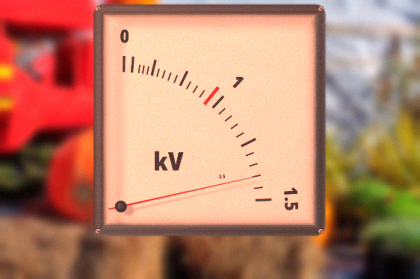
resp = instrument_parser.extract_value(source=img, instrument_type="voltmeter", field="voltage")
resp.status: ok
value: 1.4 kV
